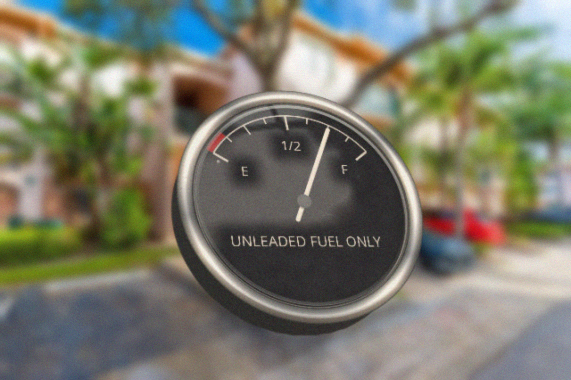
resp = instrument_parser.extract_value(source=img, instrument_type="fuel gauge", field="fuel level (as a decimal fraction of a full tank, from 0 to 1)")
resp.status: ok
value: 0.75
